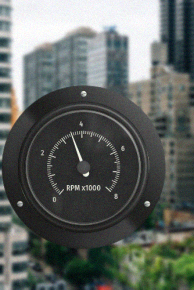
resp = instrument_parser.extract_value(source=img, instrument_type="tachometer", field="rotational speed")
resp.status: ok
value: 3500 rpm
